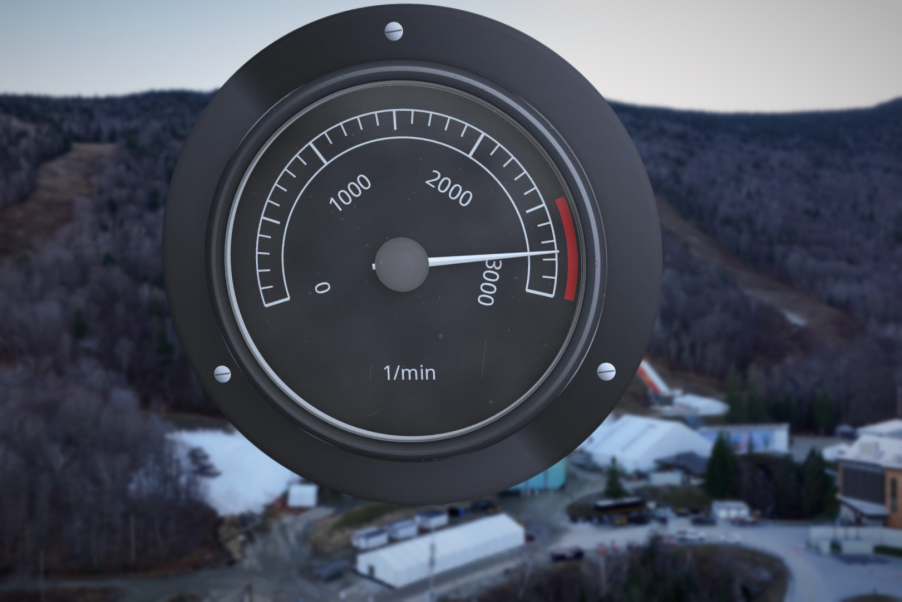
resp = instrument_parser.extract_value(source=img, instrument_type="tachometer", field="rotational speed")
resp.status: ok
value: 2750 rpm
